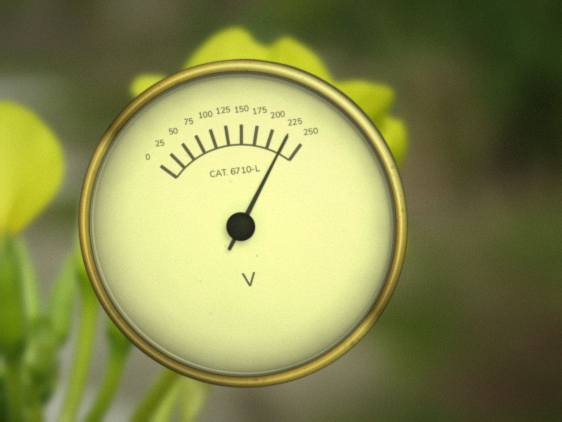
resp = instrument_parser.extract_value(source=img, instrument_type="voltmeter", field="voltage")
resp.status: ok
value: 225 V
